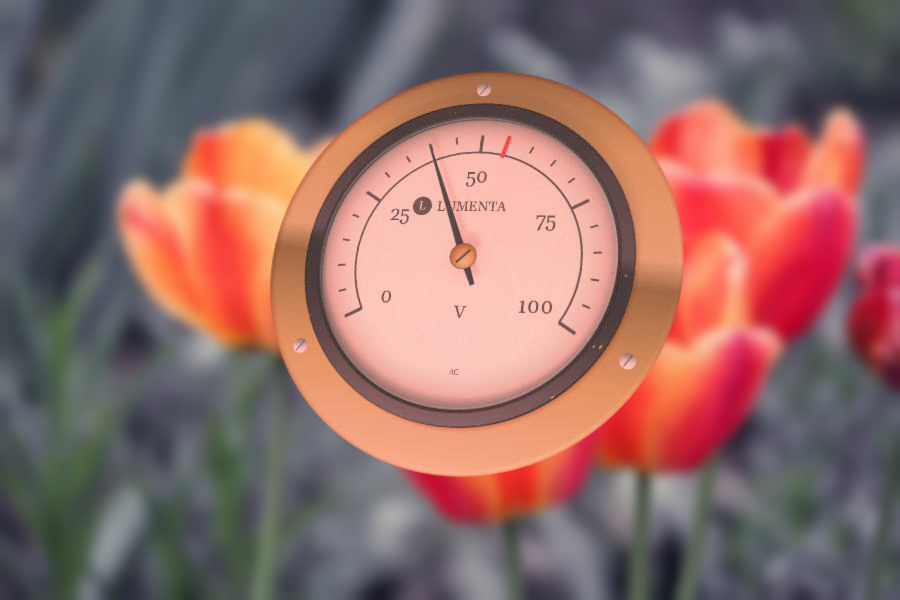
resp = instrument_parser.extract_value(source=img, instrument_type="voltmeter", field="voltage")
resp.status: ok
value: 40 V
